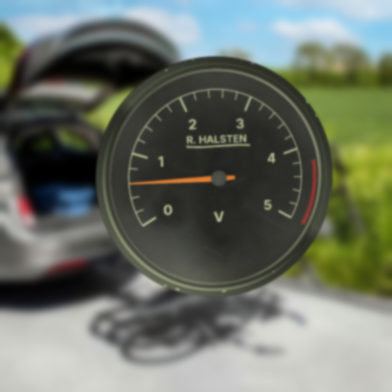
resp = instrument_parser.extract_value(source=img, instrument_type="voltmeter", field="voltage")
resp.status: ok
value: 0.6 V
